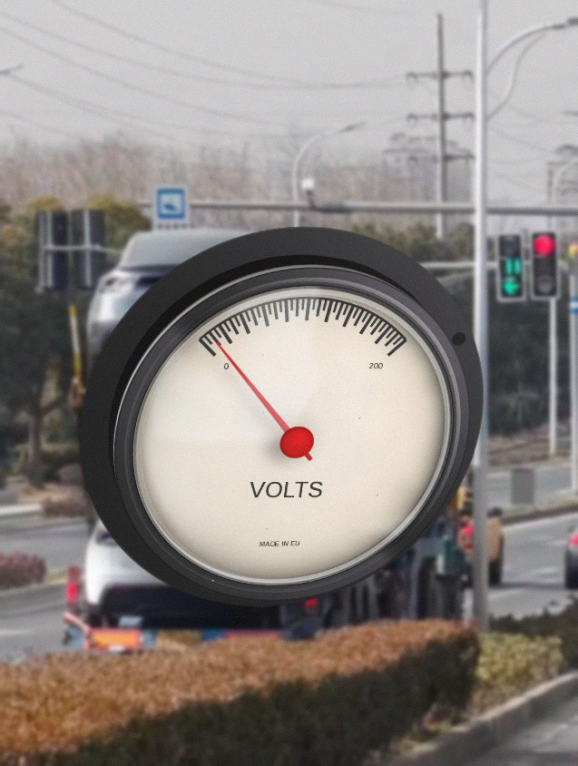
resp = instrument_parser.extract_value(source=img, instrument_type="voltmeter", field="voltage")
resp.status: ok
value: 10 V
